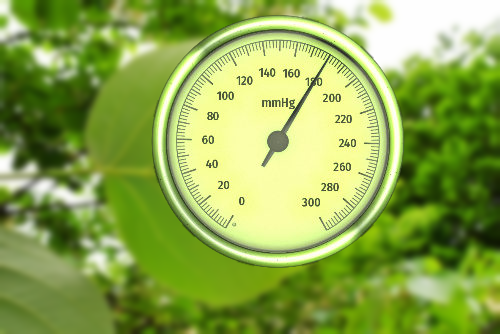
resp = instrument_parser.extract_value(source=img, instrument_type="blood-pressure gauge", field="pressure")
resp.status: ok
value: 180 mmHg
